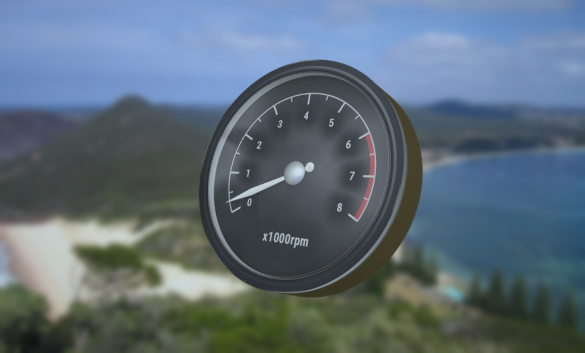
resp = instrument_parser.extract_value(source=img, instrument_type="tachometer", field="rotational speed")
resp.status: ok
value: 250 rpm
